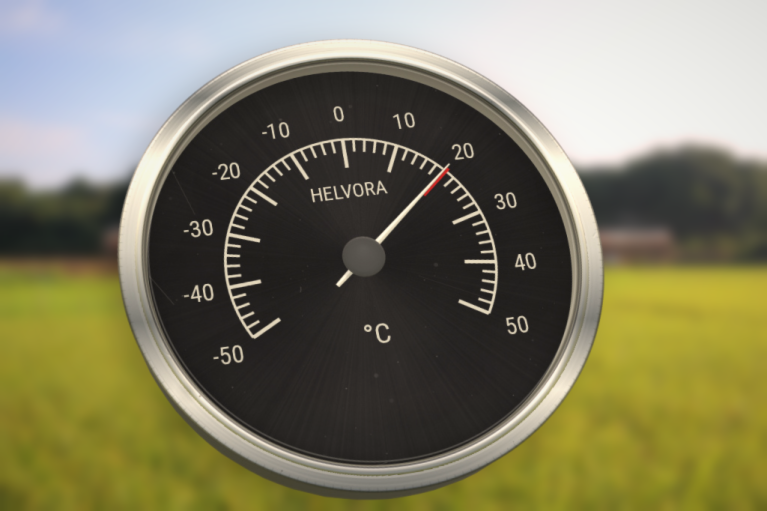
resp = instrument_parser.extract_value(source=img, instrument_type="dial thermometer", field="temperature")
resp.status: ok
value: 20 °C
